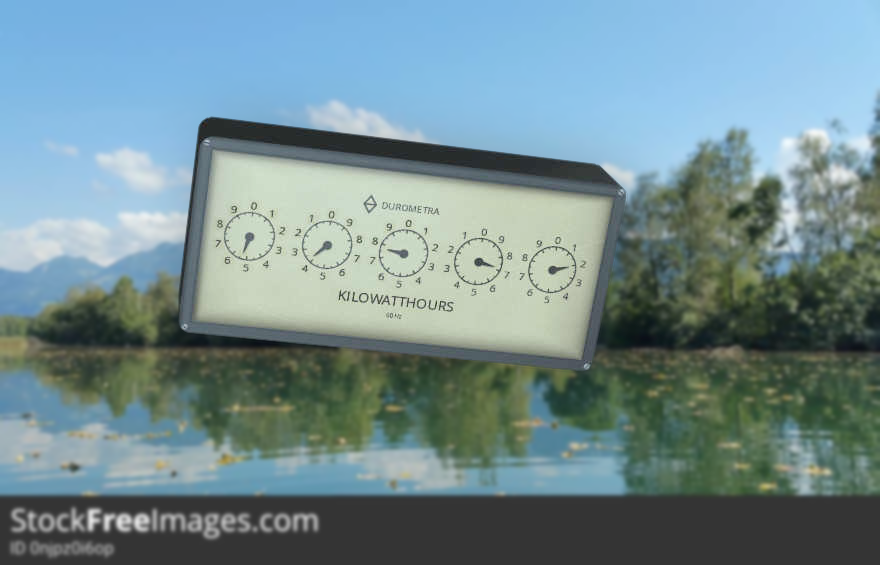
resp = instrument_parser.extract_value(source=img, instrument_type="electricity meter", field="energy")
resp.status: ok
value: 53772 kWh
